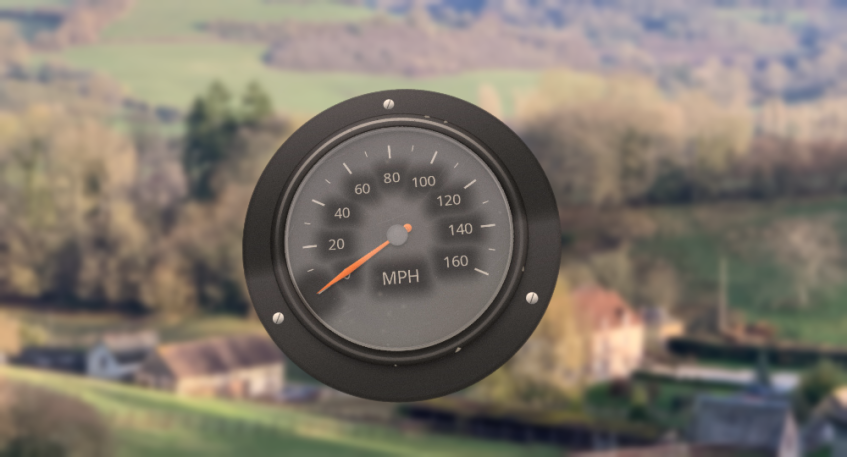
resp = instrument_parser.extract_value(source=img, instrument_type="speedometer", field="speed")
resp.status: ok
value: 0 mph
